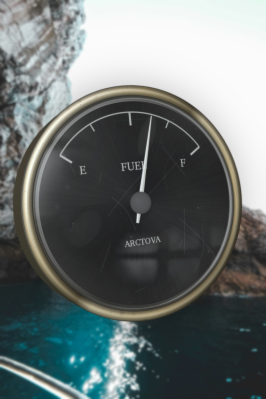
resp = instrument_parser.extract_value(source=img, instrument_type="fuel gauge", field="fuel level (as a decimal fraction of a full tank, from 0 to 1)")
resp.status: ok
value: 0.625
